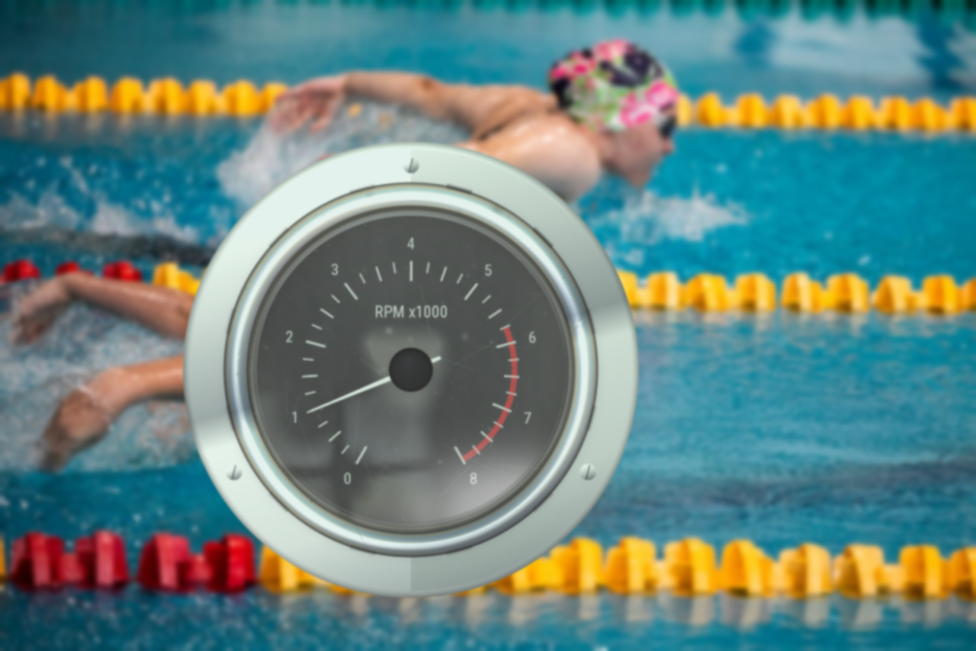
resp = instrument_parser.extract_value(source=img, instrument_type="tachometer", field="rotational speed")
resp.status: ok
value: 1000 rpm
